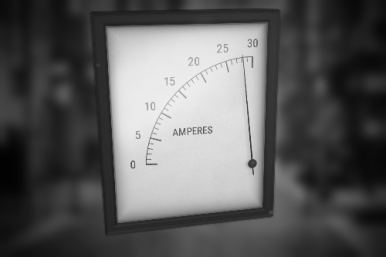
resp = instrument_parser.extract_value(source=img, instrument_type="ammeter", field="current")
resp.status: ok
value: 28 A
